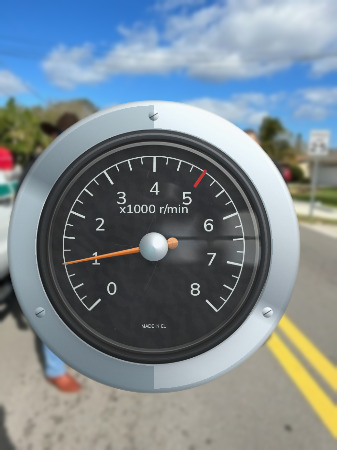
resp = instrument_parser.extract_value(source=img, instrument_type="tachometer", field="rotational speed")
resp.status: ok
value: 1000 rpm
